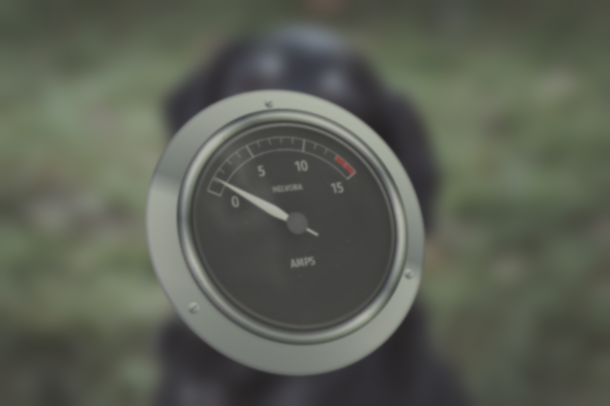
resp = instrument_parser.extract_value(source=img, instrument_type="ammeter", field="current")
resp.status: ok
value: 1 A
